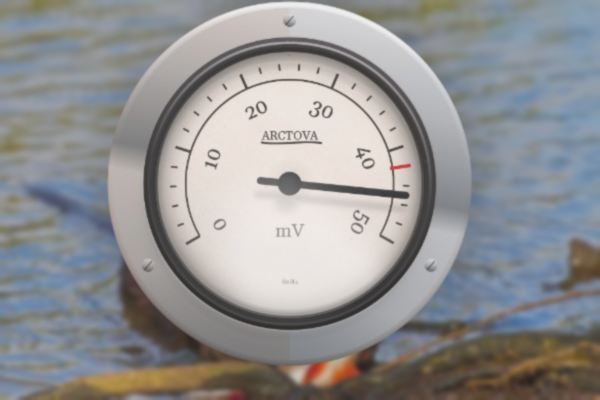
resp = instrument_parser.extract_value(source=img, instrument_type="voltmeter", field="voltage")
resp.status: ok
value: 45 mV
